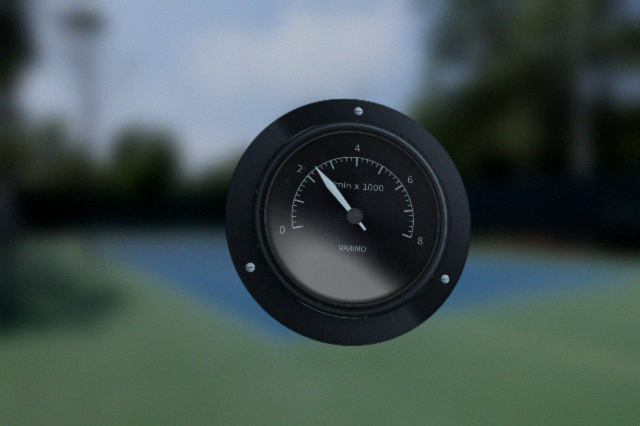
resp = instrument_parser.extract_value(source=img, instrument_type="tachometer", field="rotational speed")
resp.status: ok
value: 2400 rpm
